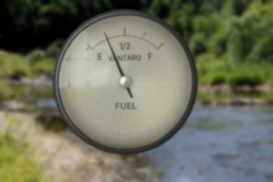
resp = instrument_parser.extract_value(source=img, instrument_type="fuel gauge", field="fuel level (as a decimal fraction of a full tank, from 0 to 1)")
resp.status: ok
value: 0.25
